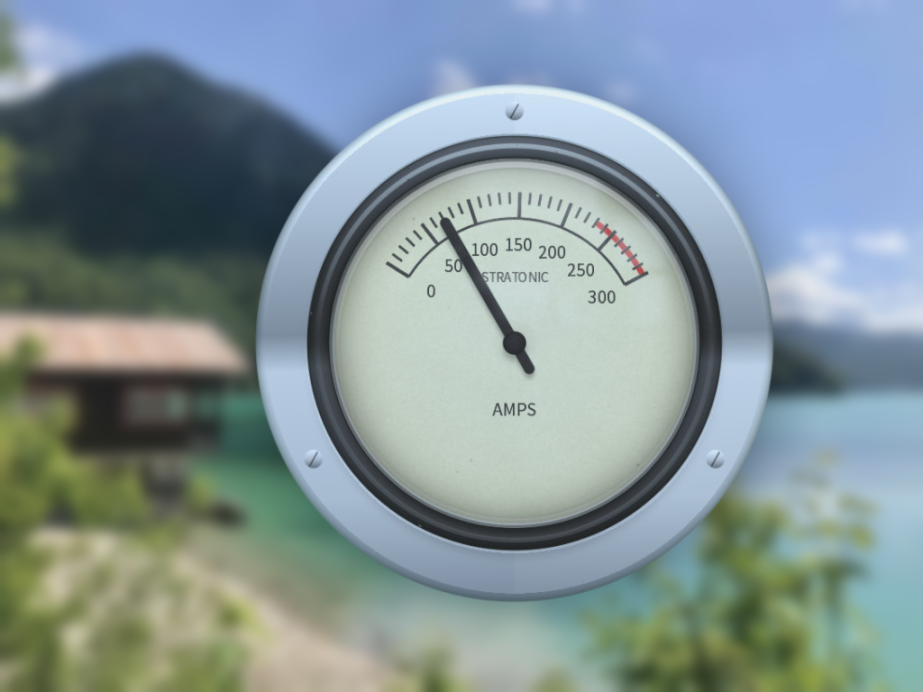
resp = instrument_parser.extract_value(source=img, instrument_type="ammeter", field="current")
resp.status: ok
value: 70 A
